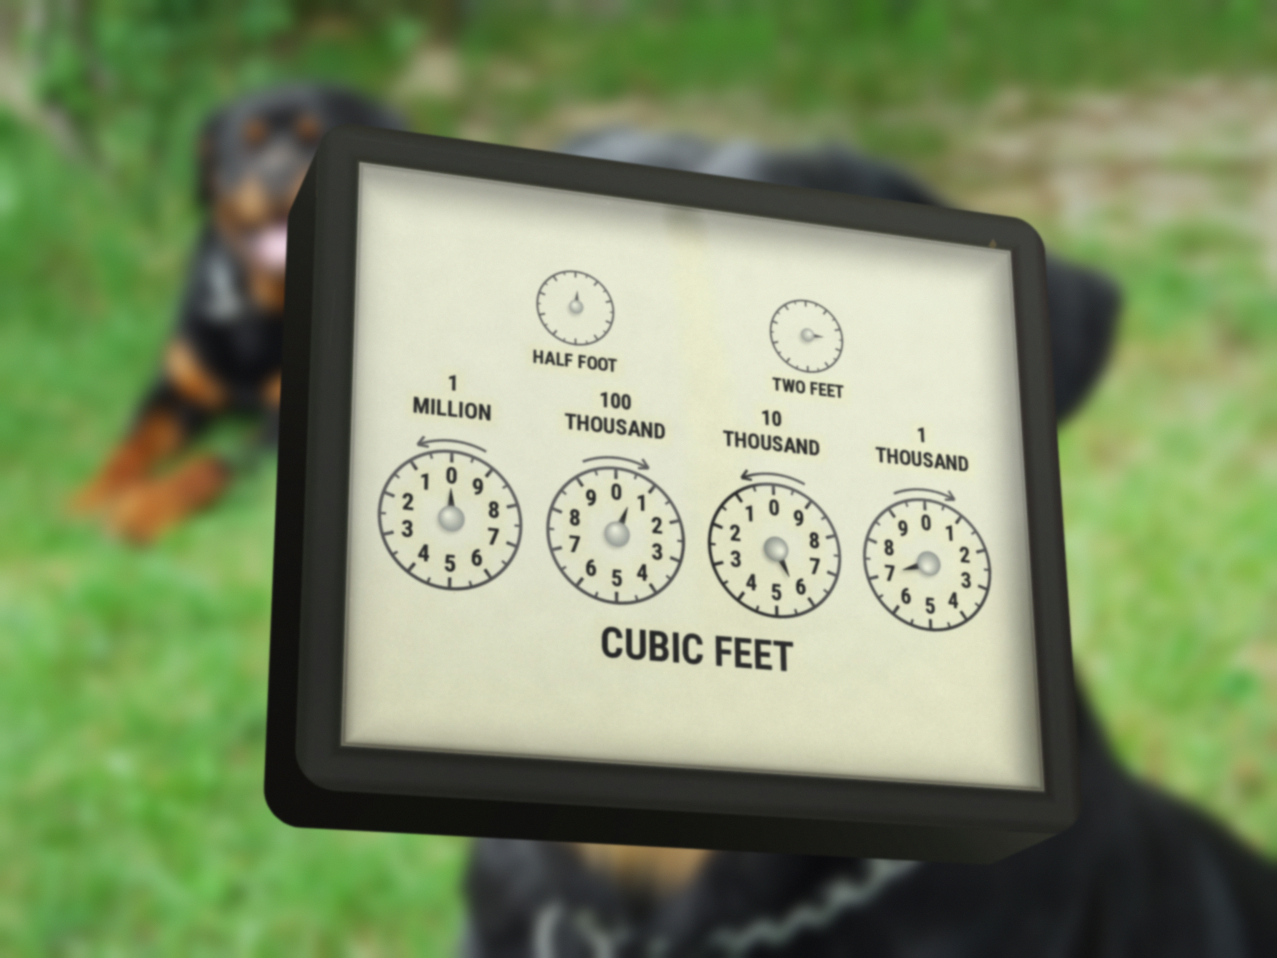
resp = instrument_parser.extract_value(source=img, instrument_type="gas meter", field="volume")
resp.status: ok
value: 5700 ft³
